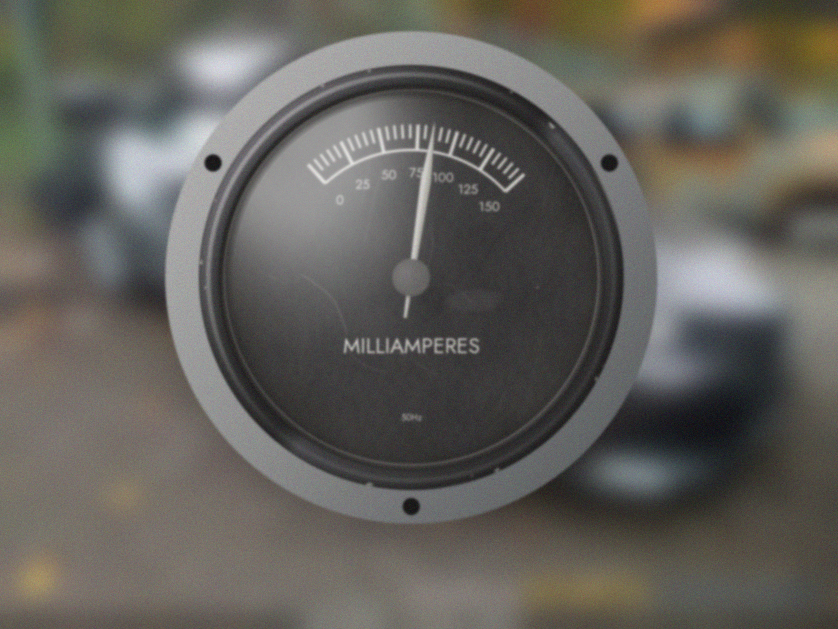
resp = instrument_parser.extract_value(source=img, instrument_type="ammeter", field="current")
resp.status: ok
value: 85 mA
